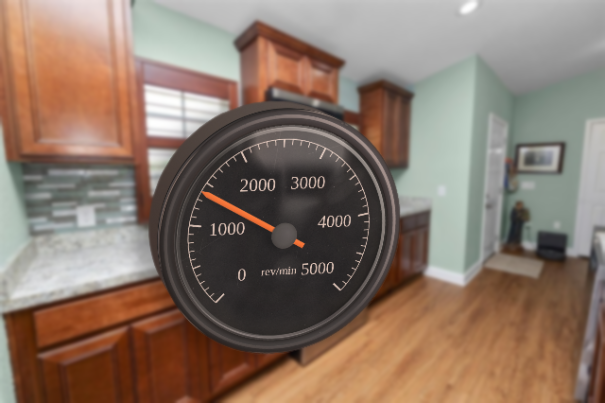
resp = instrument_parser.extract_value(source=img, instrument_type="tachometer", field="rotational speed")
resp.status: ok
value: 1400 rpm
